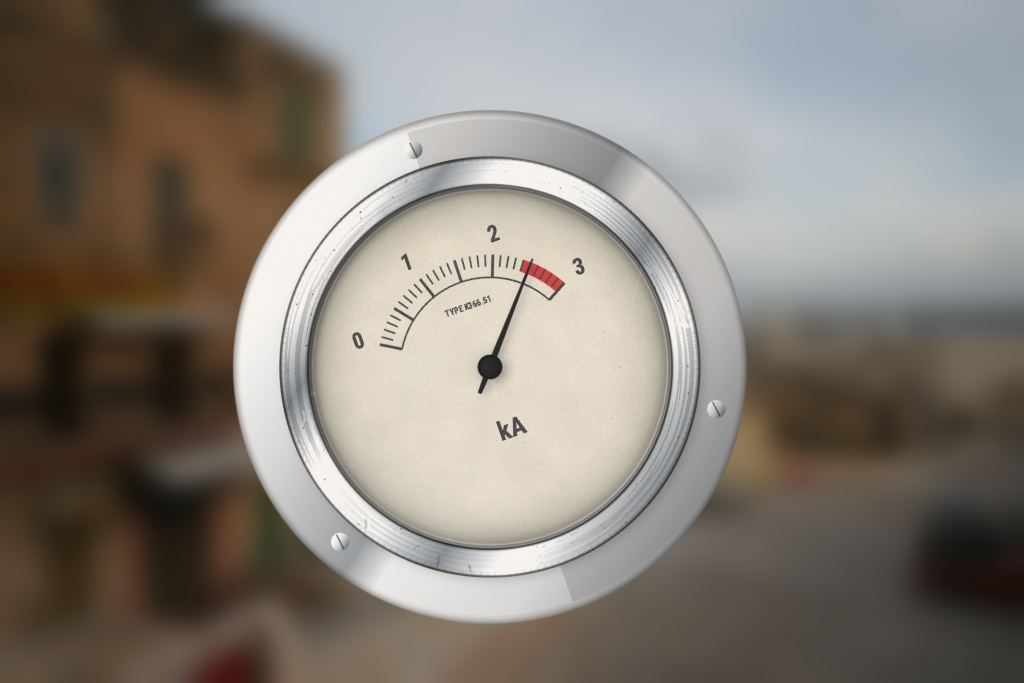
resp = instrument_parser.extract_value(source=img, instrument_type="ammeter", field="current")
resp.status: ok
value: 2.5 kA
